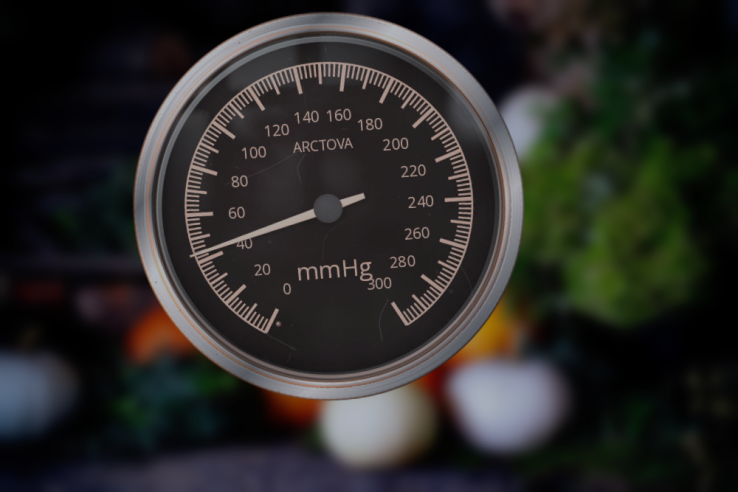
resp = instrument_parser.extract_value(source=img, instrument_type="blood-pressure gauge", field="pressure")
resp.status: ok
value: 44 mmHg
